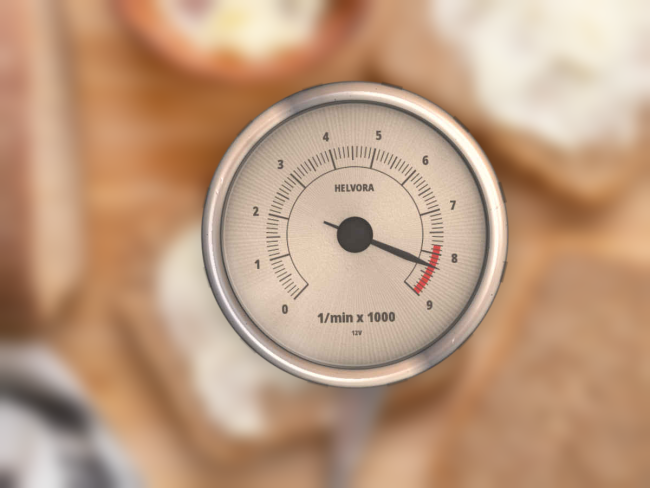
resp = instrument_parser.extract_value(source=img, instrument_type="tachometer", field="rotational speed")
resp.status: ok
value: 8300 rpm
